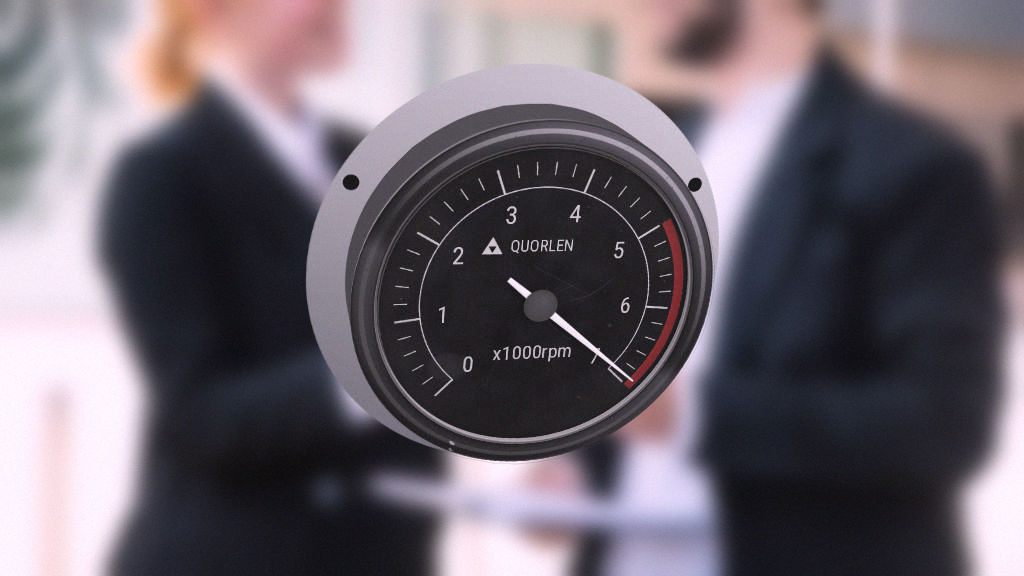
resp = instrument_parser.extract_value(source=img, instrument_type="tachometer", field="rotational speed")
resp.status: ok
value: 6900 rpm
